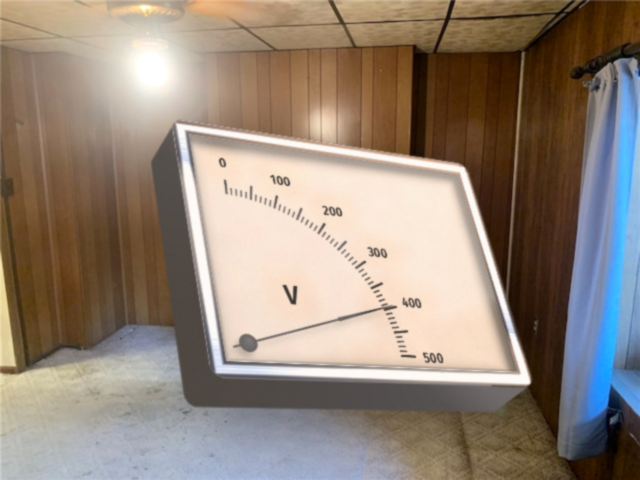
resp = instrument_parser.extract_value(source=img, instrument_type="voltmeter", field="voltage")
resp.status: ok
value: 400 V
